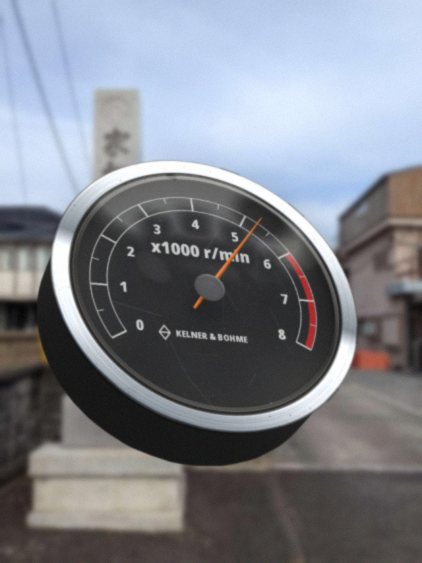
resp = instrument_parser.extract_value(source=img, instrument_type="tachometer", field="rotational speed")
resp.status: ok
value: 5250 rpm
